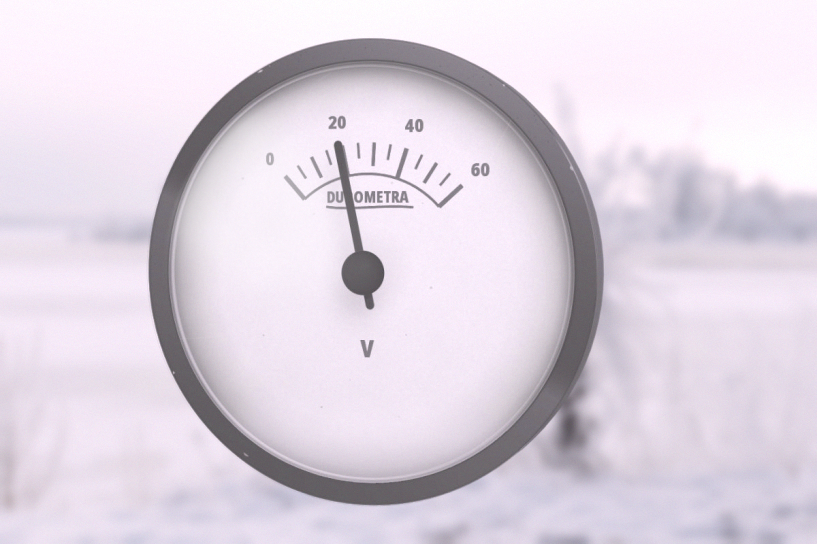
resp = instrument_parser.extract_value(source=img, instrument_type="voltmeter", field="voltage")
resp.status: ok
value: 20 V
